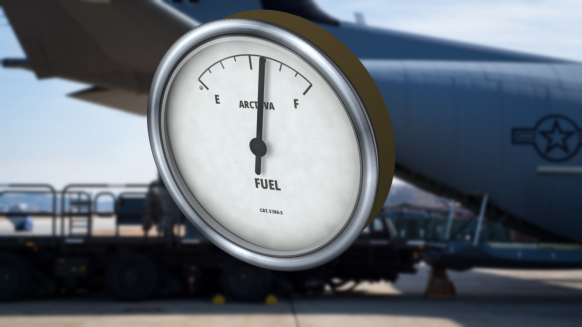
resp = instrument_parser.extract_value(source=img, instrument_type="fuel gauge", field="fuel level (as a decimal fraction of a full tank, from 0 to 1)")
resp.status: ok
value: 0.625
